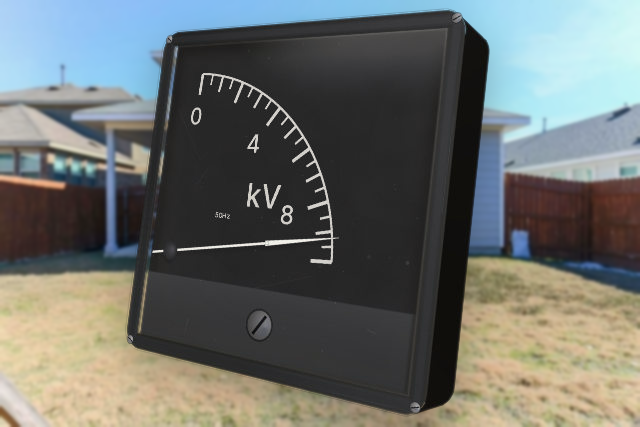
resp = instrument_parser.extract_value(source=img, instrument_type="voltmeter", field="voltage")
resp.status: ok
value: 9.25 kV
